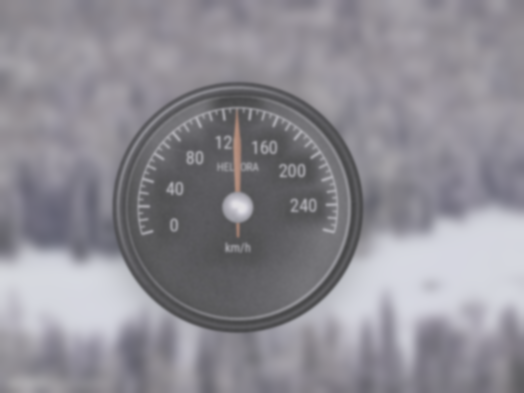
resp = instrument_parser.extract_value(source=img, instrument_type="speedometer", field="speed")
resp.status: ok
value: 130 km/h
